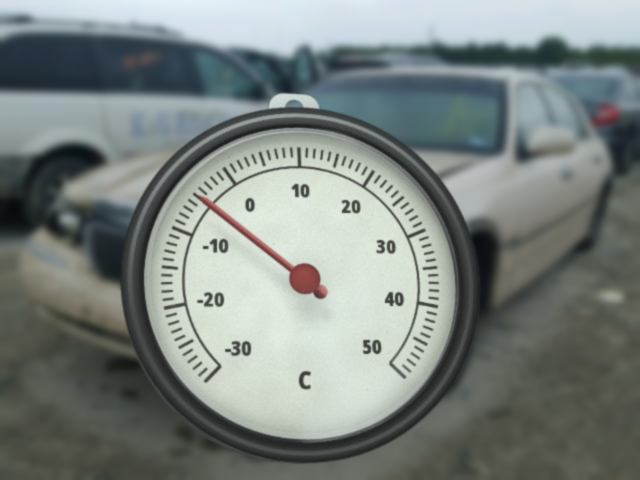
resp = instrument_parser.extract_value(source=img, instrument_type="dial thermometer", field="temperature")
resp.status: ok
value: -5 °C
